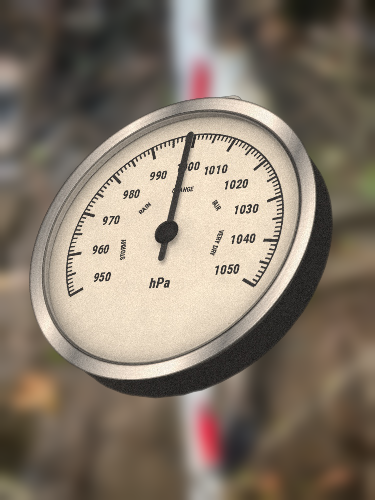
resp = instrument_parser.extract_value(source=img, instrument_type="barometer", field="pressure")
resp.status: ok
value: 1000 hPa
